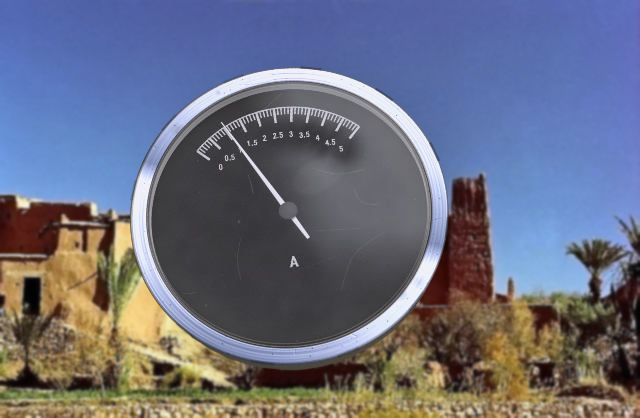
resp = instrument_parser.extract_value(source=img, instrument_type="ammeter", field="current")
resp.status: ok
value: 1 A
